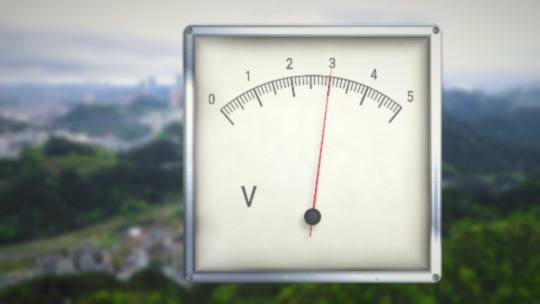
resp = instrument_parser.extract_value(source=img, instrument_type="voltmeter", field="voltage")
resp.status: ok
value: 3 V
